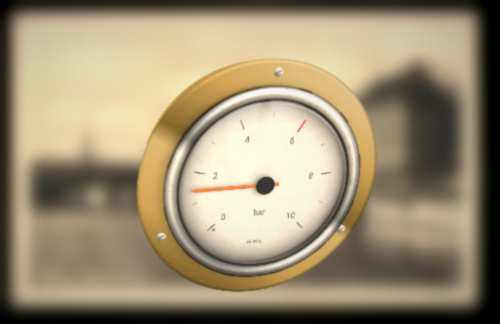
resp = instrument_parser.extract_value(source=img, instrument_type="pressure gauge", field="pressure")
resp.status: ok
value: 1.5 bar
